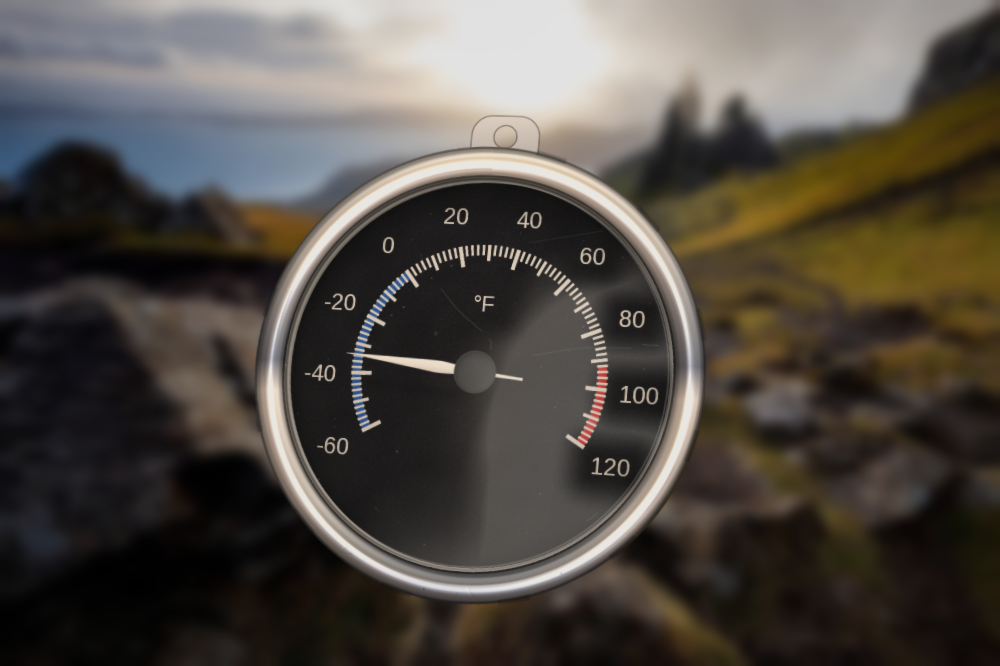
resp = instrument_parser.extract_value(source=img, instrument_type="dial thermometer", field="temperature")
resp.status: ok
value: -34 °F
